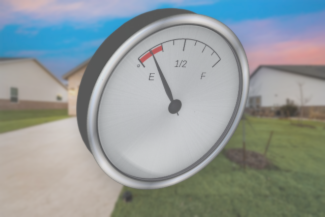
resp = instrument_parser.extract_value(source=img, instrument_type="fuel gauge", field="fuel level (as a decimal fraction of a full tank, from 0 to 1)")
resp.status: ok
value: 0.125
